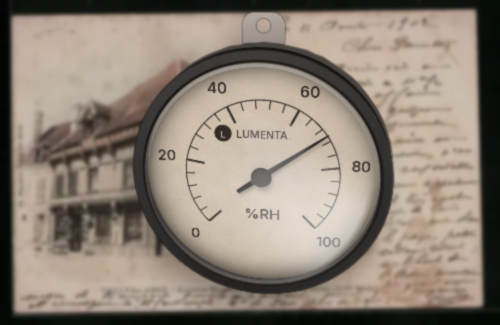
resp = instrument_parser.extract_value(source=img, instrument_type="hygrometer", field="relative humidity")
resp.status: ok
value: 70 %
